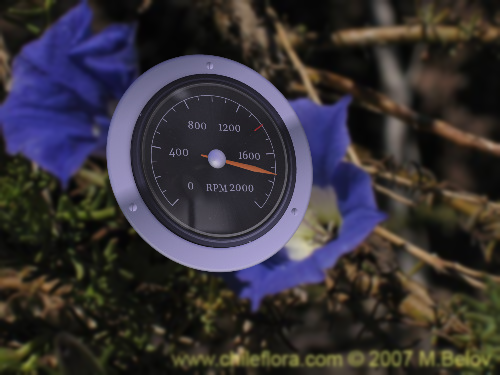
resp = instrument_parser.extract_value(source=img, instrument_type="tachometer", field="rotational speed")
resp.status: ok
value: 1750 rpm
